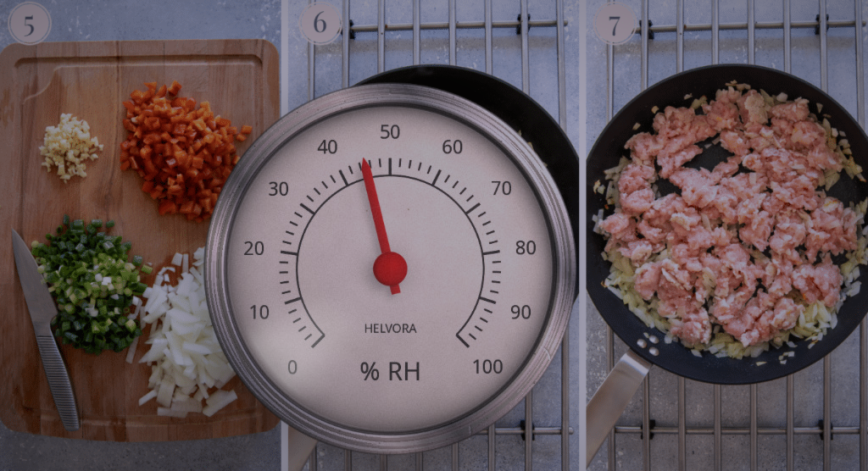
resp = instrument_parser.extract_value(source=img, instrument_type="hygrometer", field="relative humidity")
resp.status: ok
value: 45 %
